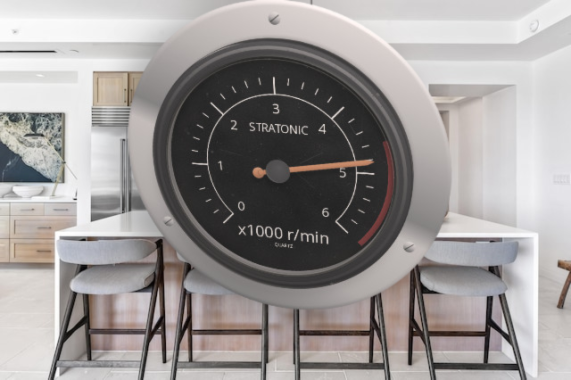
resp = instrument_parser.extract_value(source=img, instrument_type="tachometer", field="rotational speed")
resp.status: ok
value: 4800 rpm
